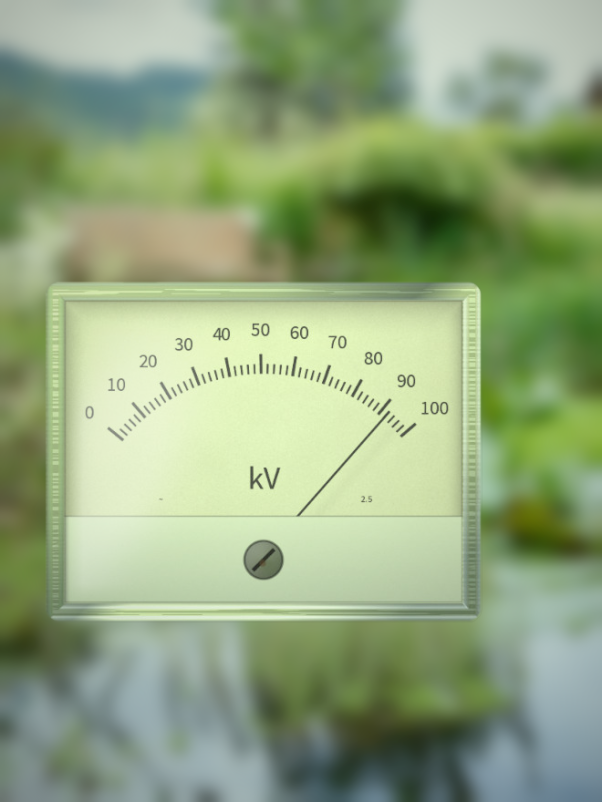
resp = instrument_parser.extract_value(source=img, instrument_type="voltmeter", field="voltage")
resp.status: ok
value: 92 kV
